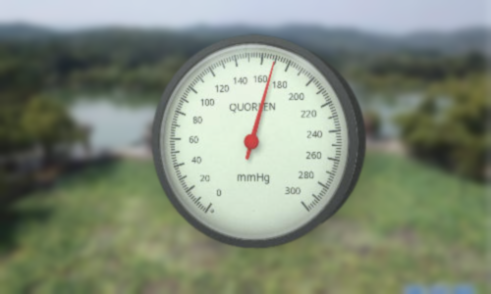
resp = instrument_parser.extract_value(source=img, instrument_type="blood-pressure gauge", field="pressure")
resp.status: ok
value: 170 mmHg
